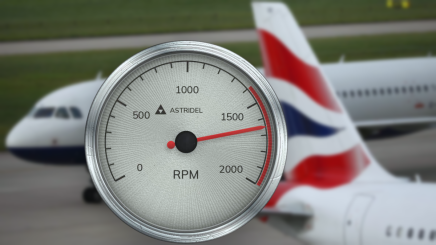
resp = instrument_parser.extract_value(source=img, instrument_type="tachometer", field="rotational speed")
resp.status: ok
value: 1650 rpm
